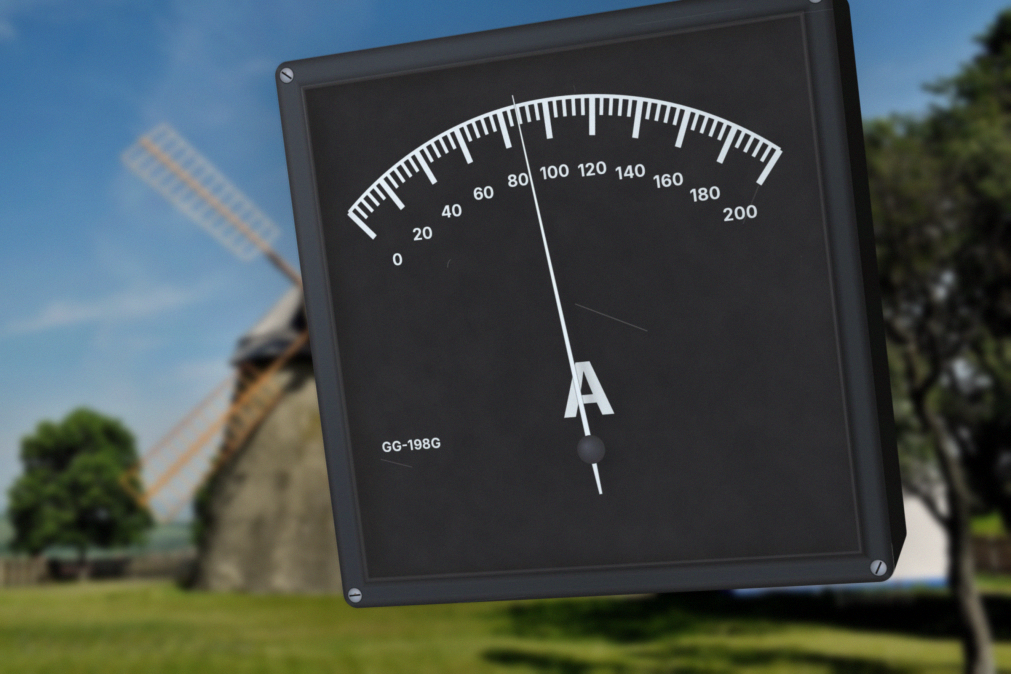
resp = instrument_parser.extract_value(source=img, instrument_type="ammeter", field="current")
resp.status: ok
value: 88 A
